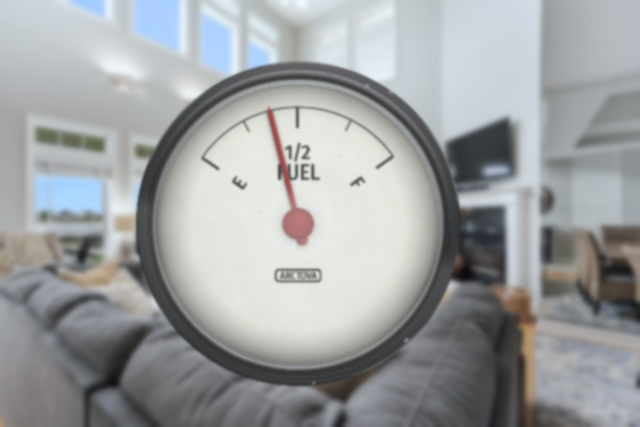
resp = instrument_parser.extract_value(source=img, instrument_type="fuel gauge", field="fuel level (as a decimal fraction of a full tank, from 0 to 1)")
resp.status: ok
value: 0.375
